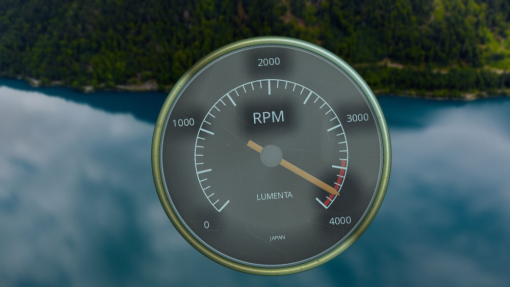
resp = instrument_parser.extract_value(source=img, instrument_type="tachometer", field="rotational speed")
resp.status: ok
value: 3800 rpm
